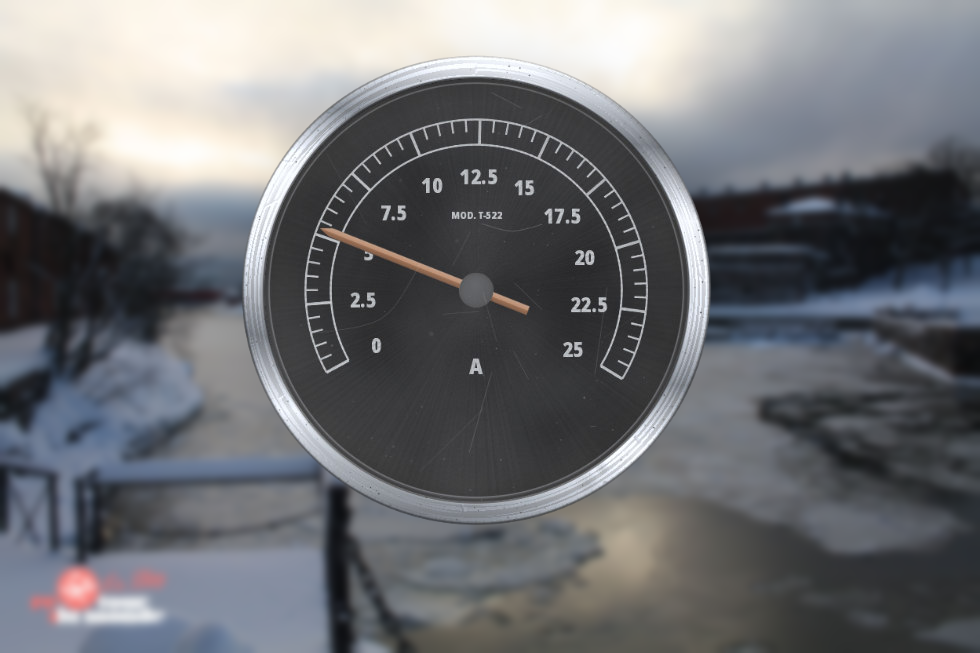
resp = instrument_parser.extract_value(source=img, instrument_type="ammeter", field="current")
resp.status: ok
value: 5.25 A
